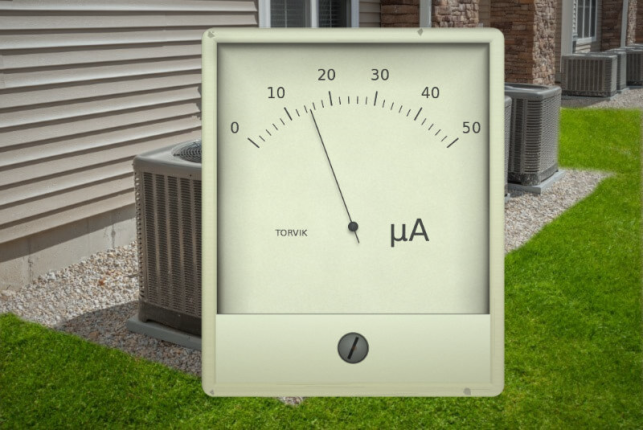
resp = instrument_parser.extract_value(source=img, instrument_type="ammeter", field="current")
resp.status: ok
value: 15 µA
